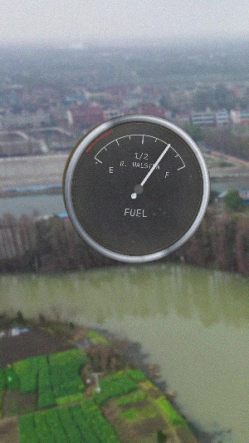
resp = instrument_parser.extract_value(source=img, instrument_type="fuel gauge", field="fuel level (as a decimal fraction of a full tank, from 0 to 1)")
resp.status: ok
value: 0.75
